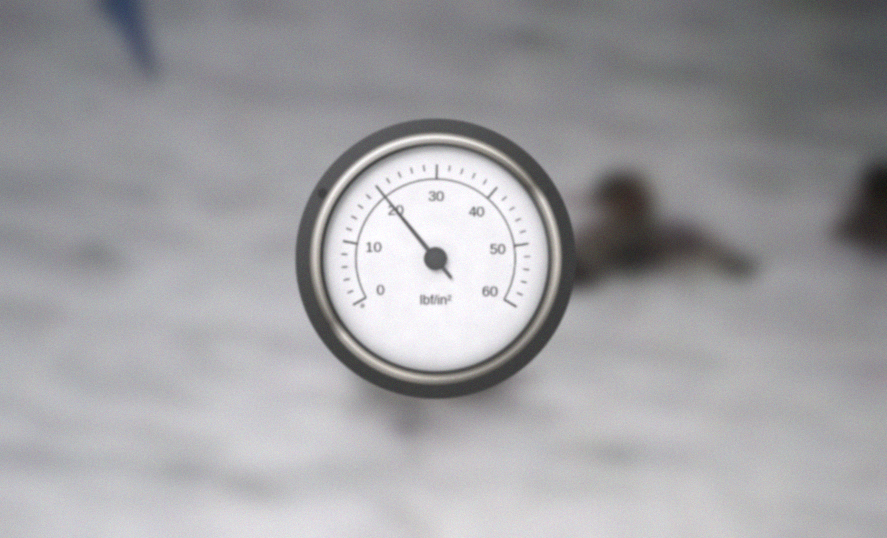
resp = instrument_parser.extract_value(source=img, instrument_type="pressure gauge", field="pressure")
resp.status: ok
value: 20 psi
